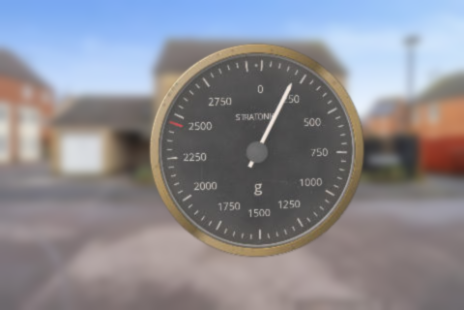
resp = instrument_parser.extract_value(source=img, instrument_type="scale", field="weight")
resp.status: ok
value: 200 g
